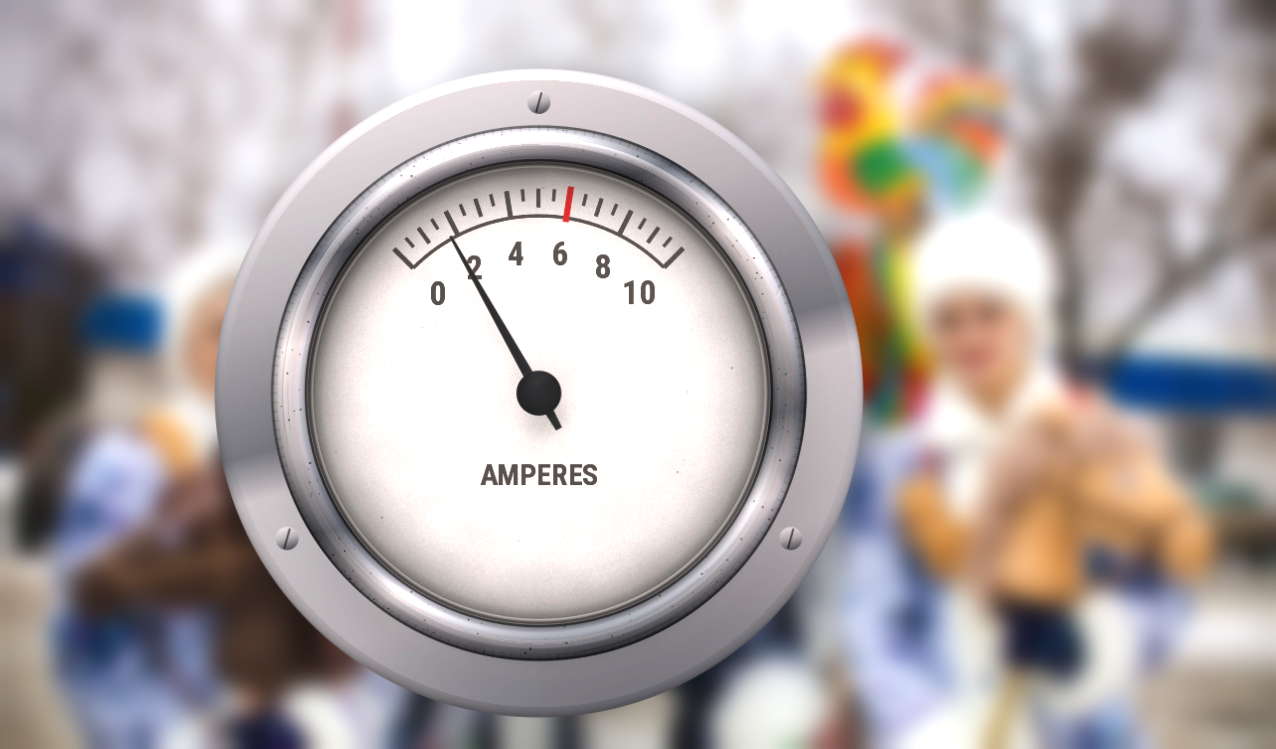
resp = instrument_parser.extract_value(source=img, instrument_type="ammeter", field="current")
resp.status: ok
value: 1.75 A
